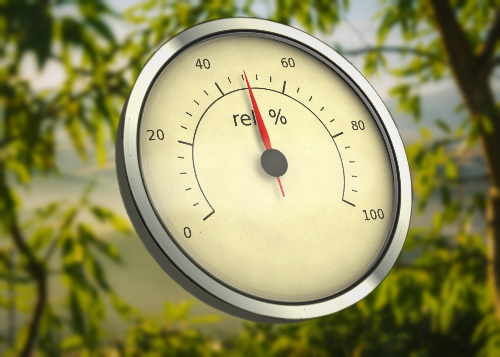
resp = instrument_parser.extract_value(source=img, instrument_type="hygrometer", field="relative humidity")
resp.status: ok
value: 48 %
